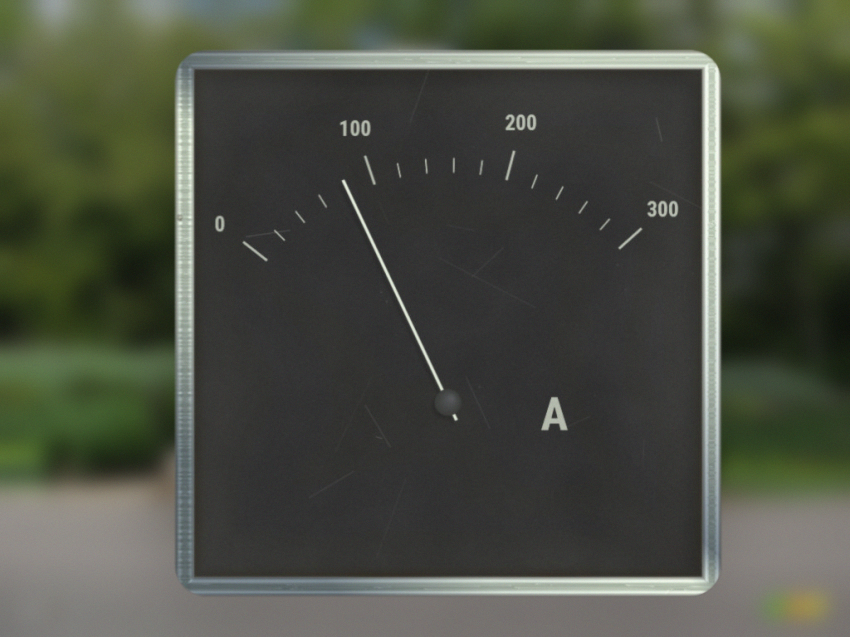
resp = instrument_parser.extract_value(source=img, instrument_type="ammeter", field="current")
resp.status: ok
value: 80 A
